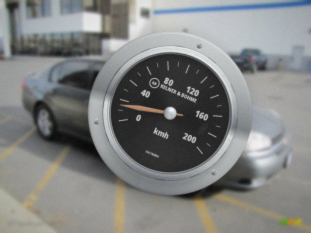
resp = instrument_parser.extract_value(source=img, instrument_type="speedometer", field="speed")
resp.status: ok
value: 15 km/h
